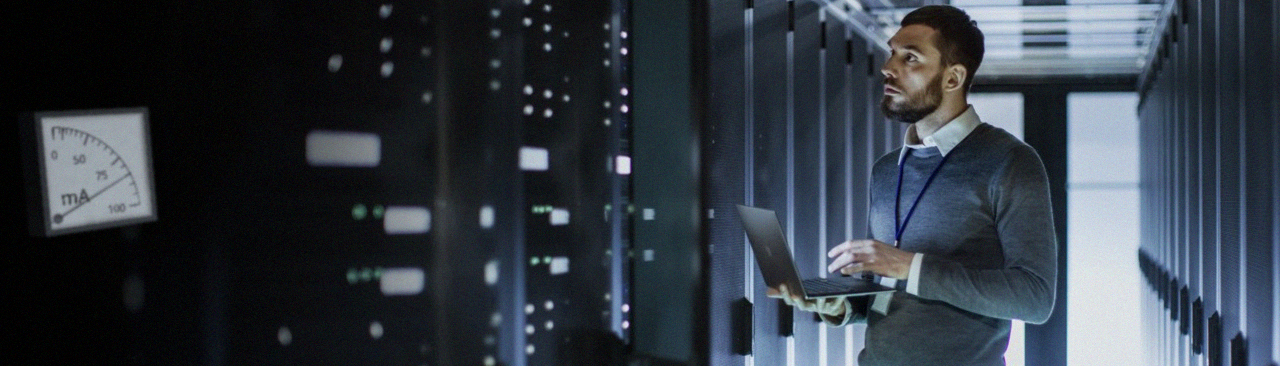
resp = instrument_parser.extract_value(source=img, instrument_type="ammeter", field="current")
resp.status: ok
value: 85 mA
